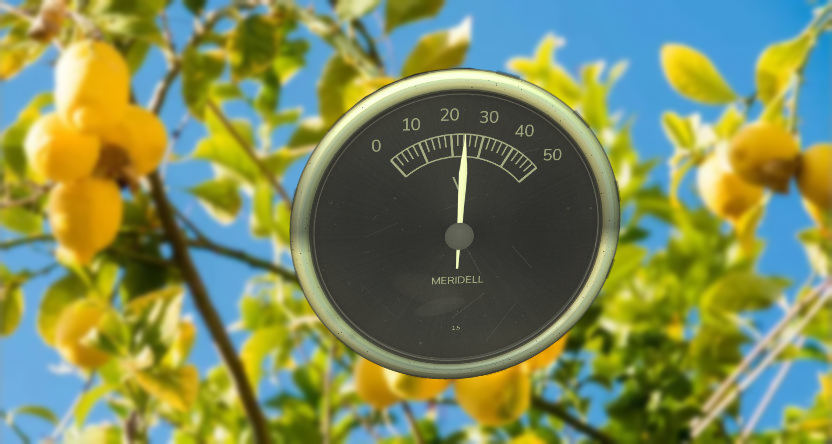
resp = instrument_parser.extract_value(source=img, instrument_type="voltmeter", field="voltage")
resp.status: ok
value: 24 V
